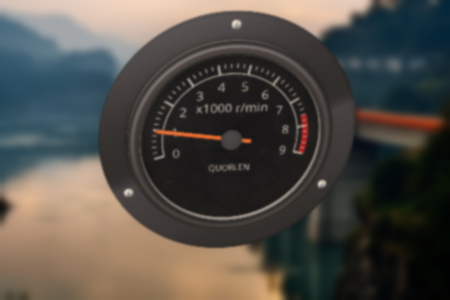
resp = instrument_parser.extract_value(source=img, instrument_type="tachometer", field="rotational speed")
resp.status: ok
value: 1000 rpm
